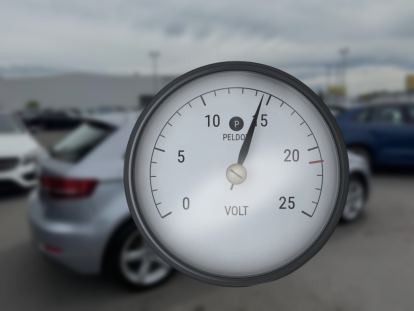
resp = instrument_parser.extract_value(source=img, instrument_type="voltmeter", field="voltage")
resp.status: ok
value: 14.5 V
